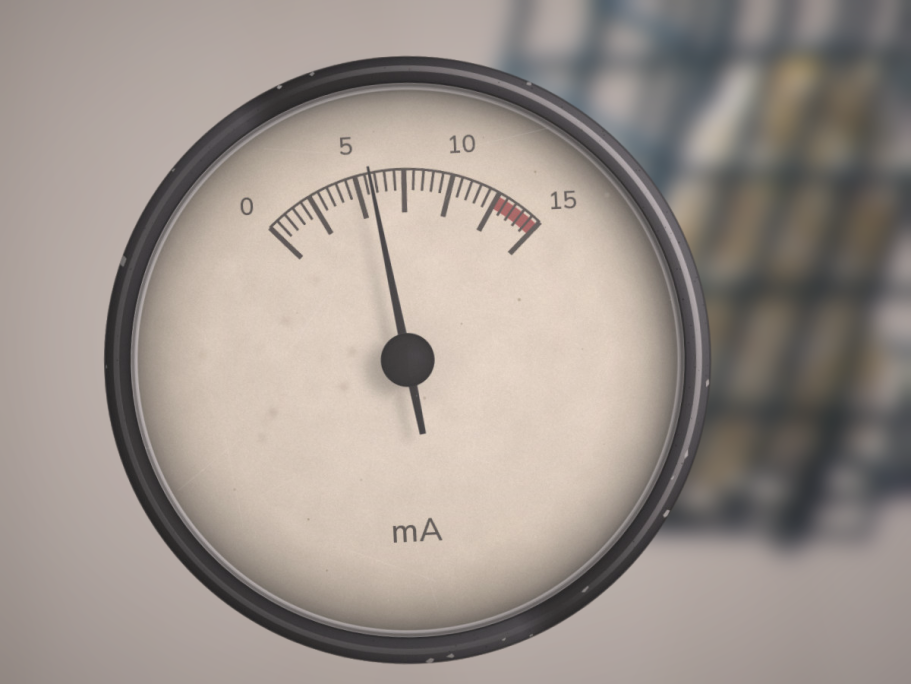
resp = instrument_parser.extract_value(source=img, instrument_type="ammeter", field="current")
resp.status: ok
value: 5.75 mA
